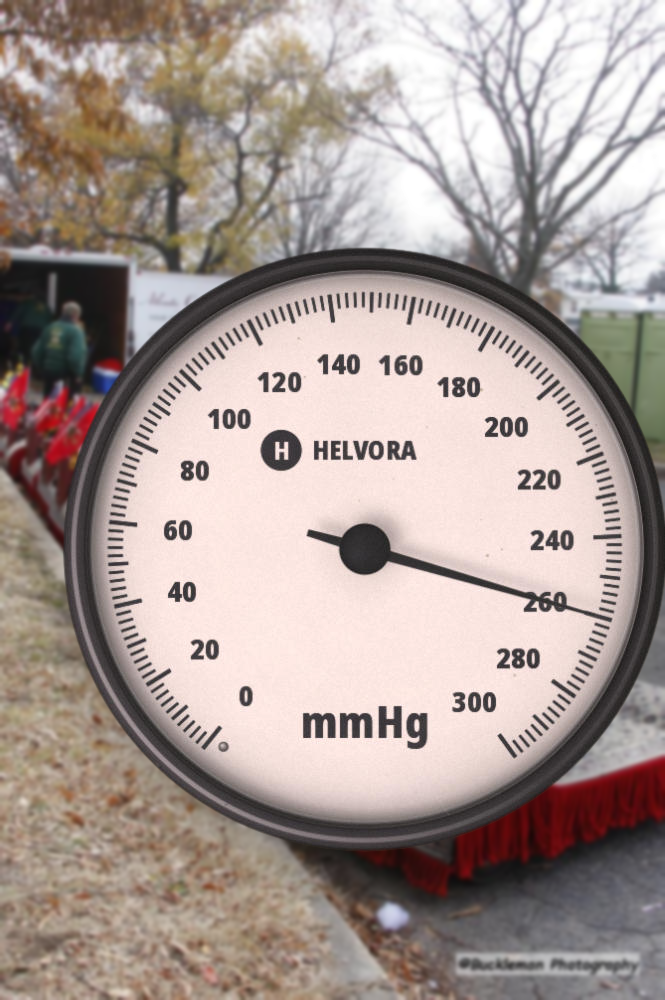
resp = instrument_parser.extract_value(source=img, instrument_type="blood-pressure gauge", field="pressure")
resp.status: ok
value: 260 mmHg
